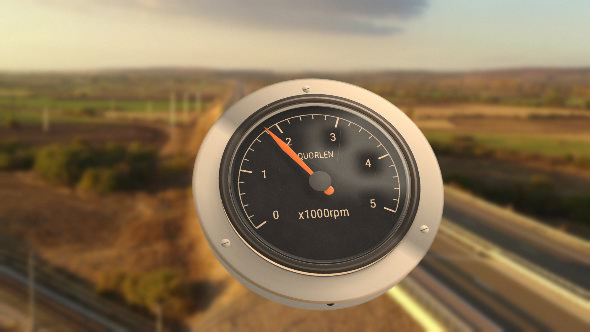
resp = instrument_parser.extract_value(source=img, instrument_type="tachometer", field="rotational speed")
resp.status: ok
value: 1800 rpm
